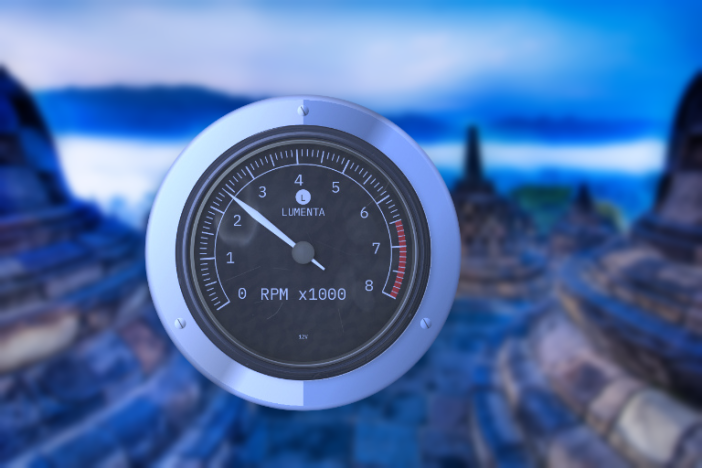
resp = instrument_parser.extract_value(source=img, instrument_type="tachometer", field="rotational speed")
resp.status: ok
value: 2400 rpm
